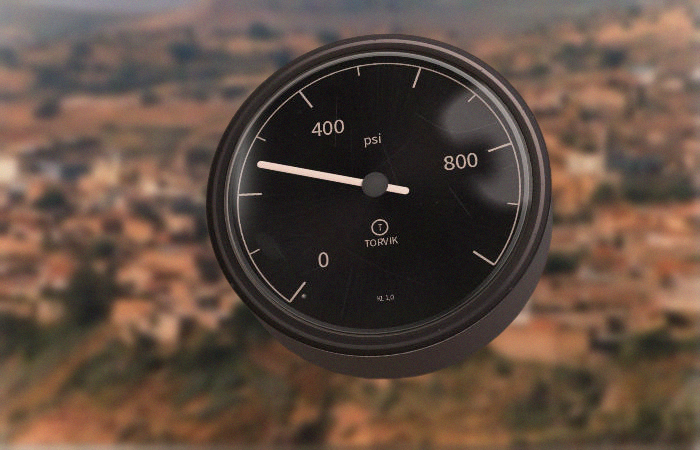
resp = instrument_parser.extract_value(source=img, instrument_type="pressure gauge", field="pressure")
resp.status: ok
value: 250 psi
